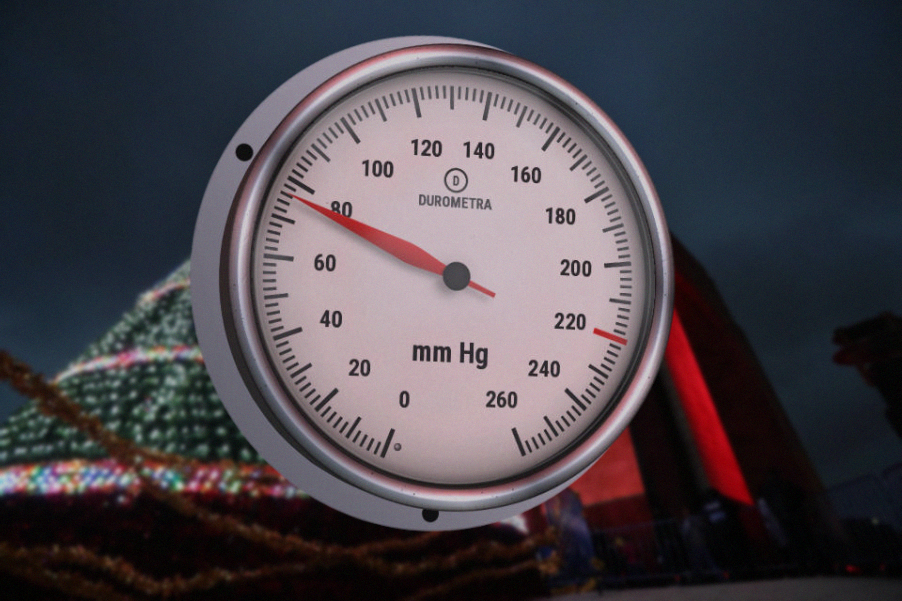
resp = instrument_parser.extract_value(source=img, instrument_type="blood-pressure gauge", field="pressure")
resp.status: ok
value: 76 mmHg
